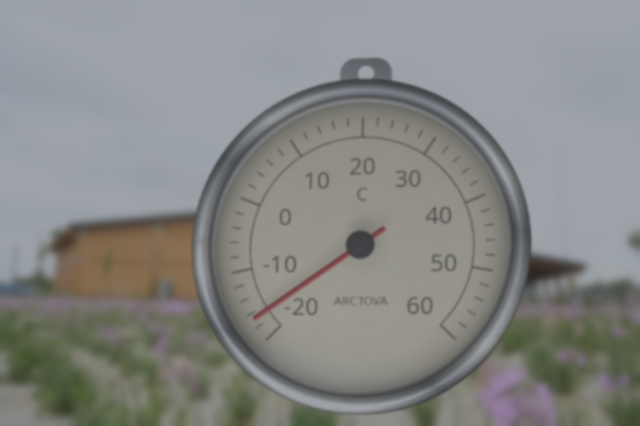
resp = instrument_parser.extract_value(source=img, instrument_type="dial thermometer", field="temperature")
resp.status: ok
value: -17 °C
